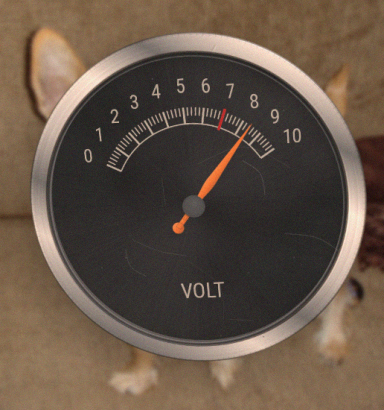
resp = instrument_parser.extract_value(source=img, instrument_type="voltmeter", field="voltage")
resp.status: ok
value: 8.4 V
